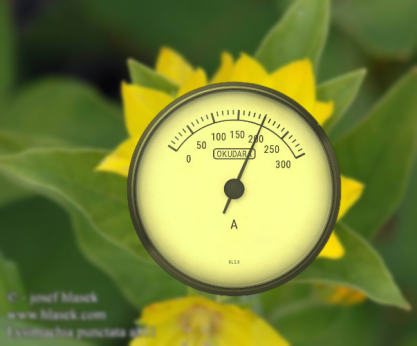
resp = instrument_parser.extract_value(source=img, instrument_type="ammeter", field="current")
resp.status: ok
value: 200 A
